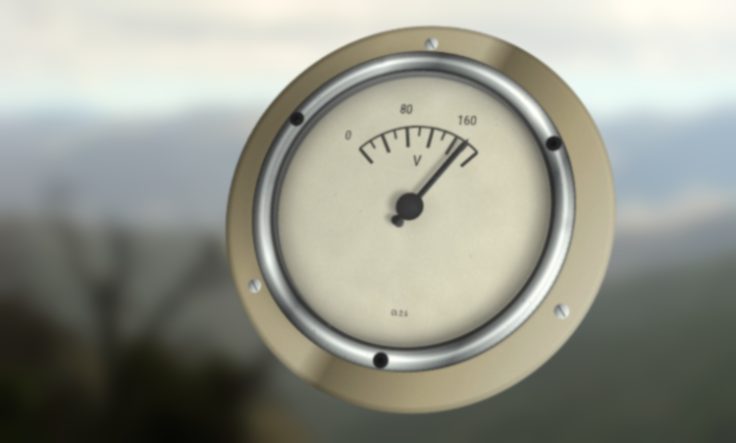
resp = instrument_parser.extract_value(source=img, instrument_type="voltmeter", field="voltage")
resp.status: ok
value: 180 V
